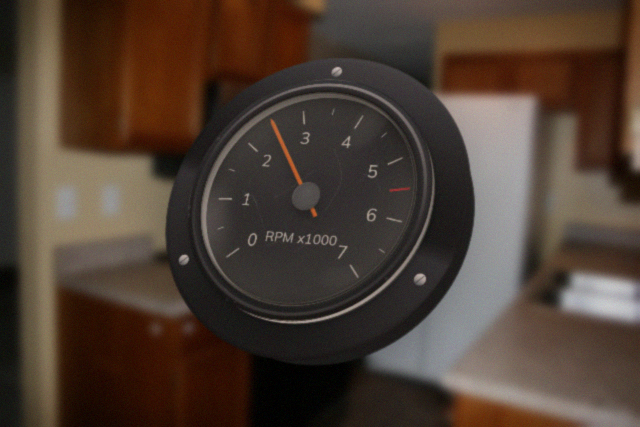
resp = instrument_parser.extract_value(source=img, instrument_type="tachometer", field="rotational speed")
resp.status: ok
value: 2500 rpm
